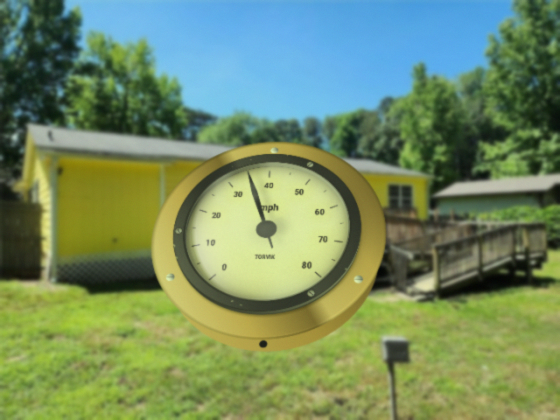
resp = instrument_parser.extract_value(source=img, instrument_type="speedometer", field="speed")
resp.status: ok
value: 35 mph
